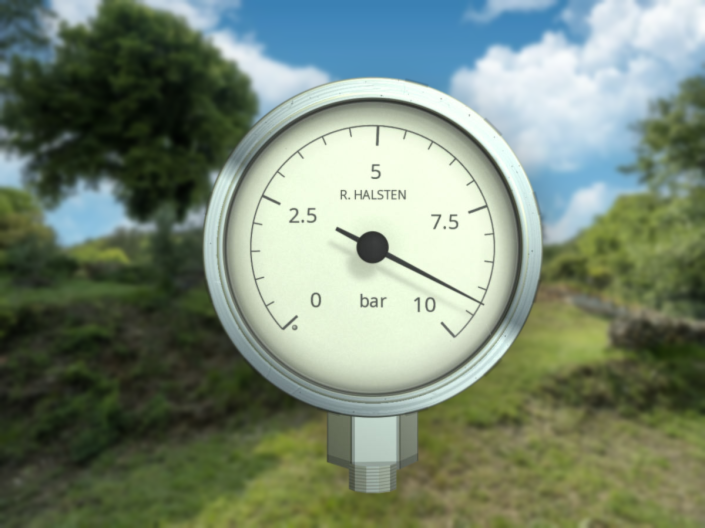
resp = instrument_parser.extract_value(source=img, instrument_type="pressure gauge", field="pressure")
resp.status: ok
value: 9.25 bar
